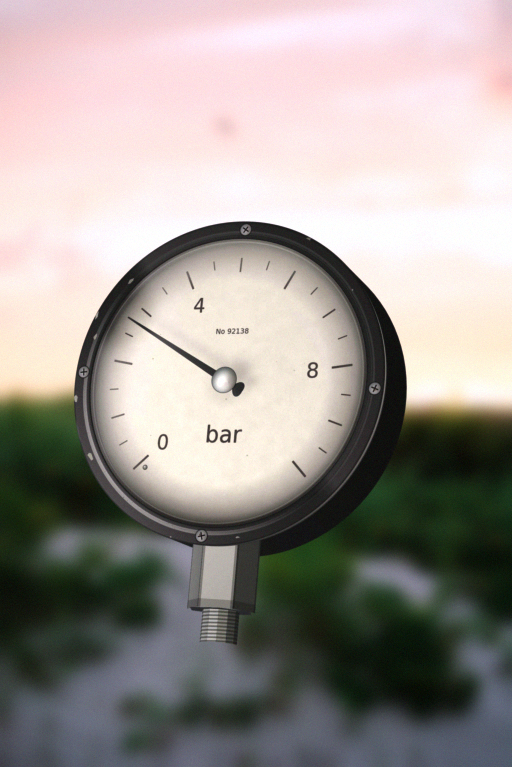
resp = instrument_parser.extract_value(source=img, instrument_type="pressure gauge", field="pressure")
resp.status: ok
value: 2.75 bar
